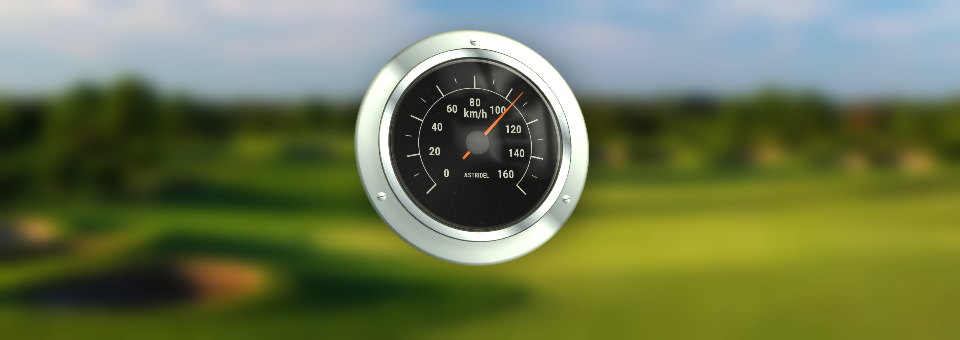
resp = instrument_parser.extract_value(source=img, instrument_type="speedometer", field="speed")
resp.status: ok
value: 105 km/h
